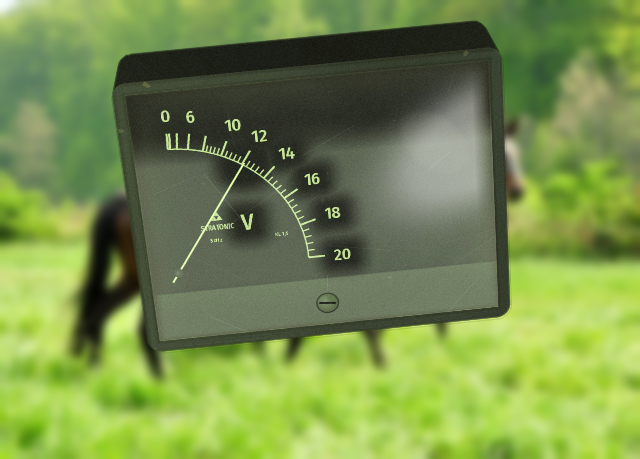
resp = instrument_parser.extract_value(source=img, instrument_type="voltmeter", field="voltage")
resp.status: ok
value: 12 V
